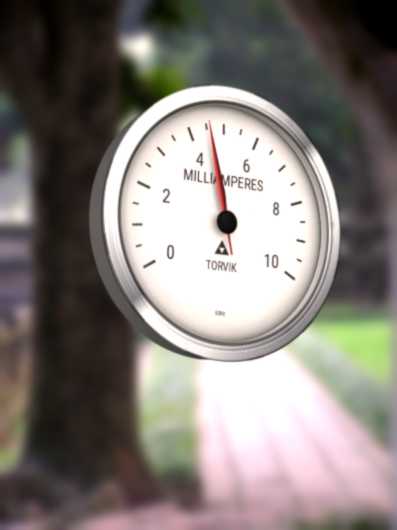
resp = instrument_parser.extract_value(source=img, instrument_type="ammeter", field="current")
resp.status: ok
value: 4.5 mA
